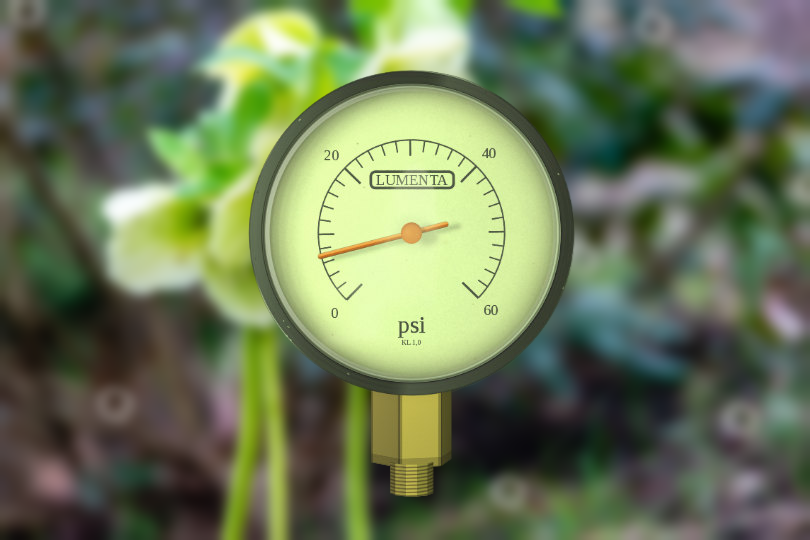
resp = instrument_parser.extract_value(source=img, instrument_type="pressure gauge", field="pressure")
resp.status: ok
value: 7 psi
